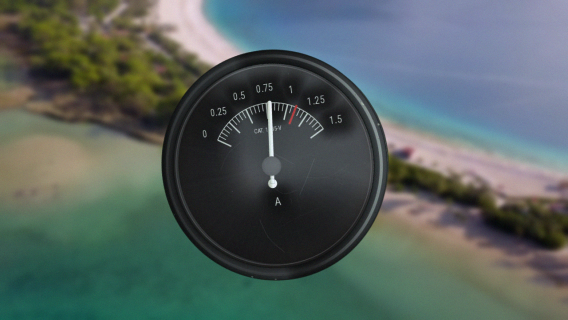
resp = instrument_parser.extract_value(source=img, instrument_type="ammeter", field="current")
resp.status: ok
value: 0.8 A
